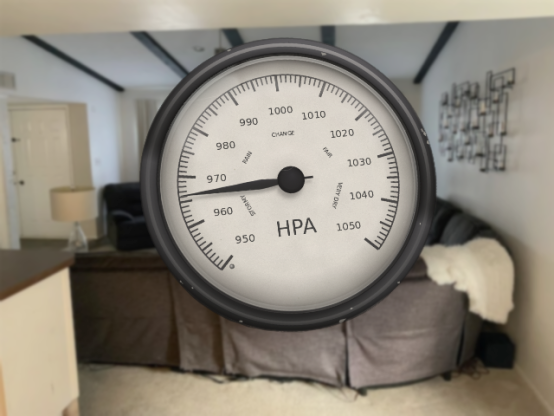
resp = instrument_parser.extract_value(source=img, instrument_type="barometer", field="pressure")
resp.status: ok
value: 966 hPa
